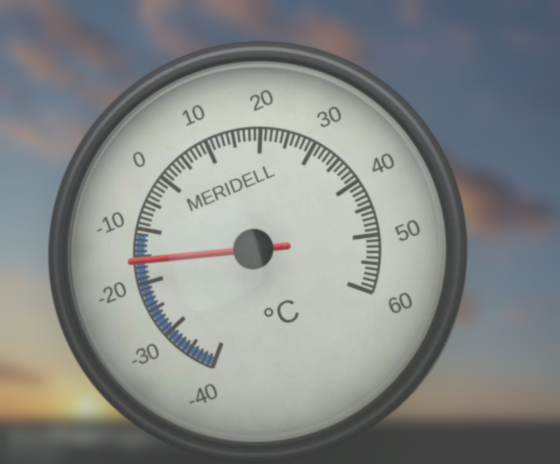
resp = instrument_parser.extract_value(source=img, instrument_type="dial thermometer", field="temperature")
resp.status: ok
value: -16 °C
